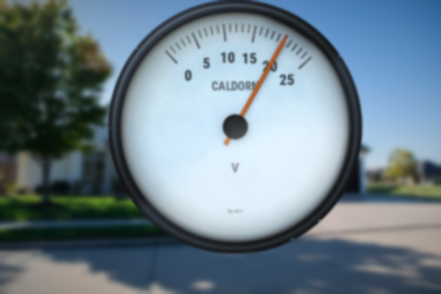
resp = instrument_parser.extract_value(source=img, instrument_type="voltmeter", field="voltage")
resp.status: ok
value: 20 V
